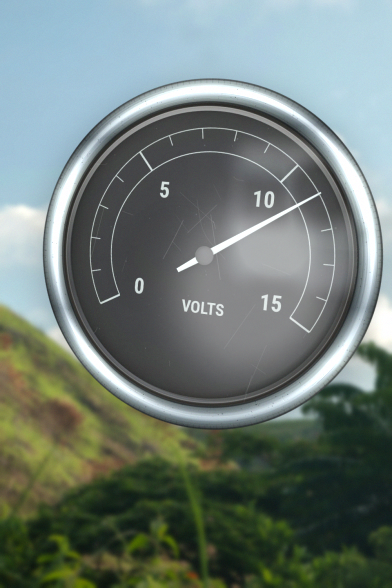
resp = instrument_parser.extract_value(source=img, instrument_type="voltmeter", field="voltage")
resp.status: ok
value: 11 V
